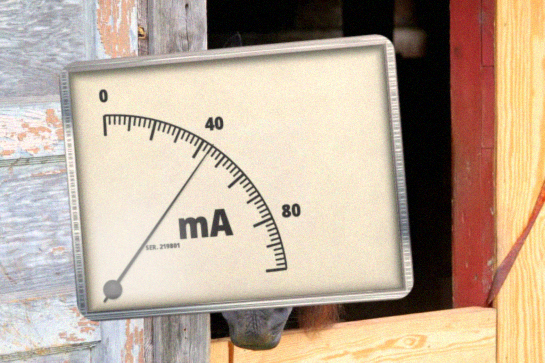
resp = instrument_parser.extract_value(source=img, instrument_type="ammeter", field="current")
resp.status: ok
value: 44 mA
